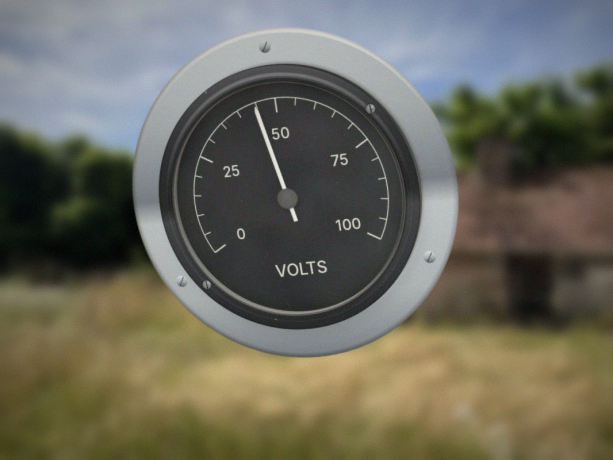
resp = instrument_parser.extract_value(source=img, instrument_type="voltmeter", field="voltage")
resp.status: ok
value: 45 V
